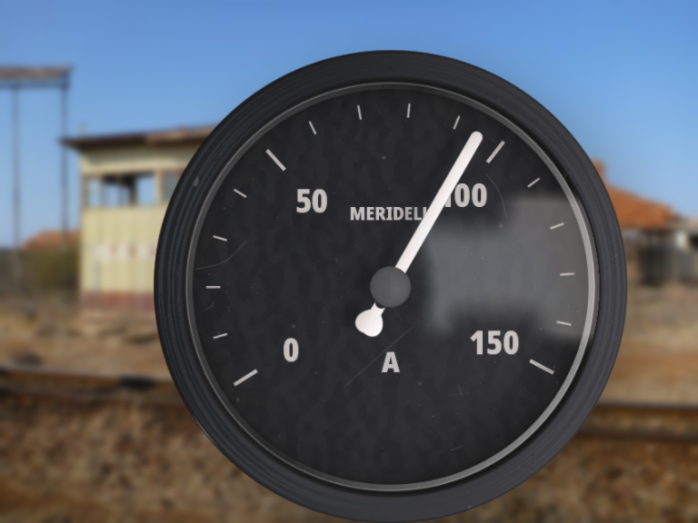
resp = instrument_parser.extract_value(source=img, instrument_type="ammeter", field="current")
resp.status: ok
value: 95 A
